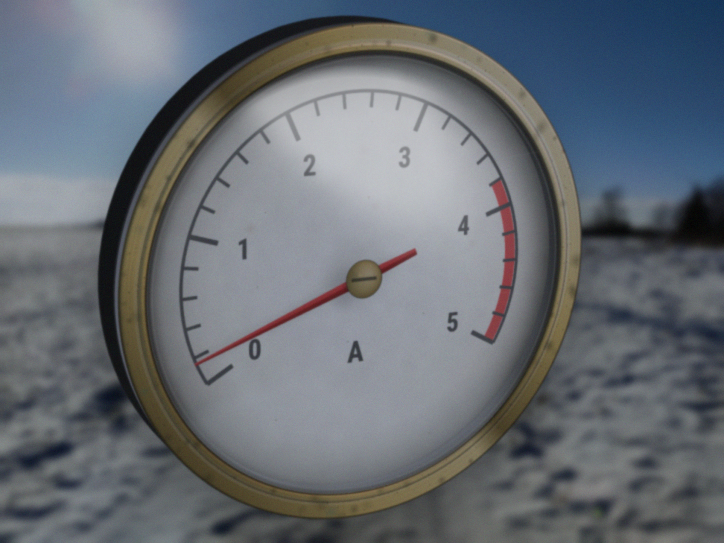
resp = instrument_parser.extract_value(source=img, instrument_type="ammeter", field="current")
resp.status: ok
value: 0.2 A
